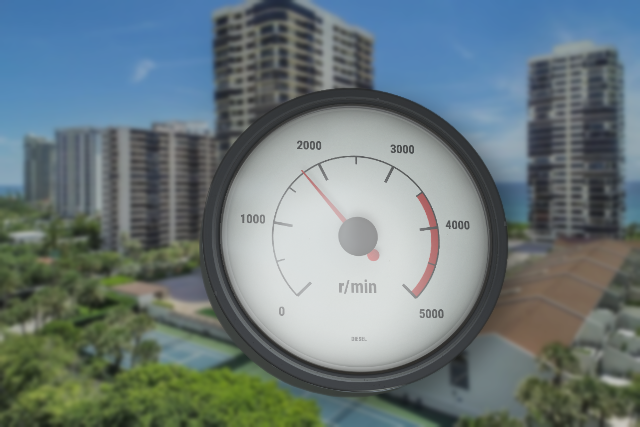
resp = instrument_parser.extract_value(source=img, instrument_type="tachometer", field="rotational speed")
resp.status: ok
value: 1750 rpm
